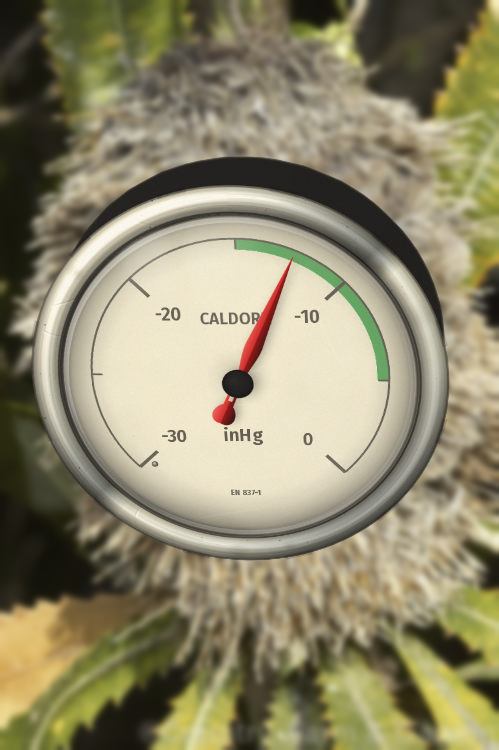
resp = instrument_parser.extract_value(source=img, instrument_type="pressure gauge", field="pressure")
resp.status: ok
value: -12.5 inHg
